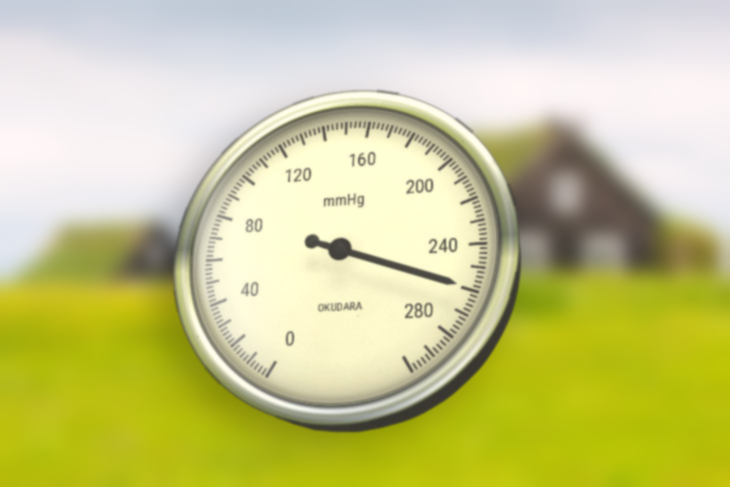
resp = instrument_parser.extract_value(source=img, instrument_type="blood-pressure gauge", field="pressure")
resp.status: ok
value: 260 mmHg
